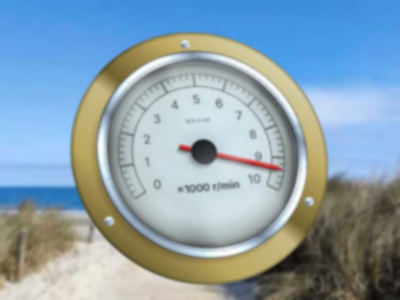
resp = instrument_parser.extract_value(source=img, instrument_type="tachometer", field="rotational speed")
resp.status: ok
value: 9400 rpm
